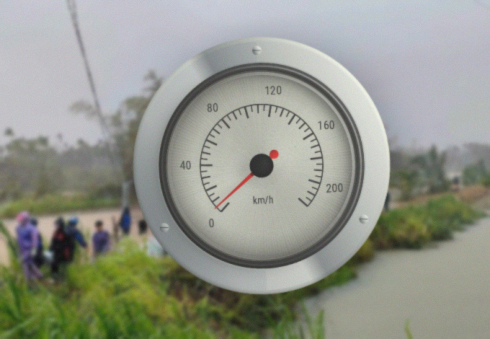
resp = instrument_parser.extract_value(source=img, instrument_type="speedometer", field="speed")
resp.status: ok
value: 5 km/h
